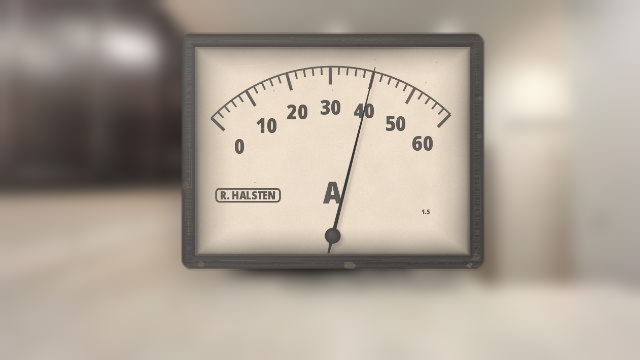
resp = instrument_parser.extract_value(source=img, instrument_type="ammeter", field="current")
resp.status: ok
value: 40 A
